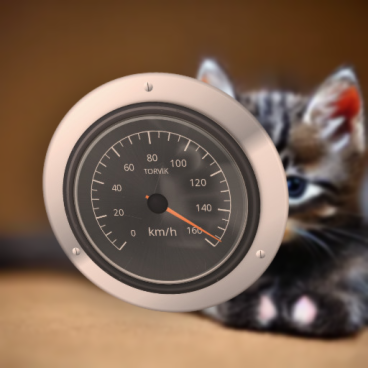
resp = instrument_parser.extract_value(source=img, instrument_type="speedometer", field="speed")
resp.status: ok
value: 155 km/h
